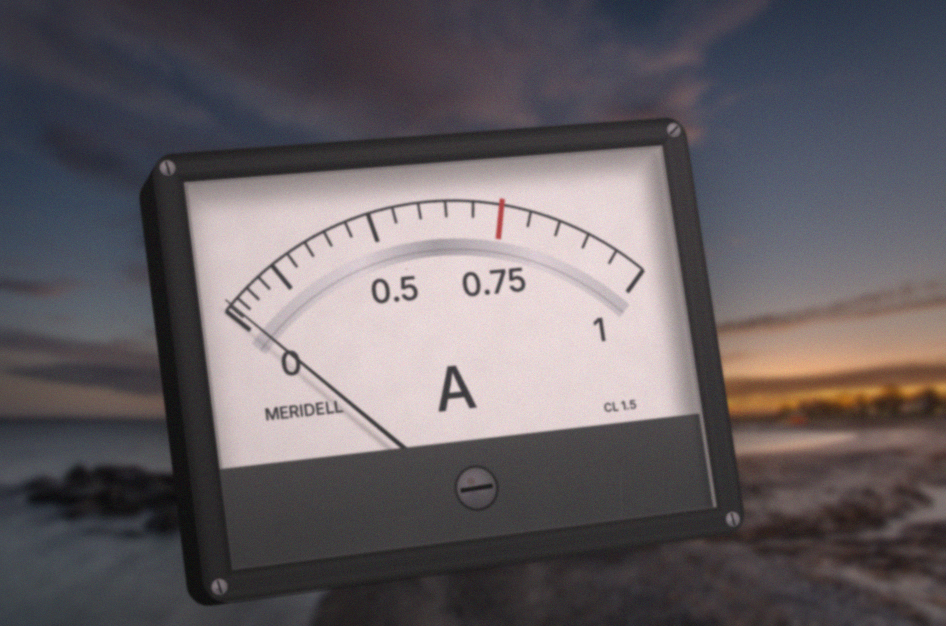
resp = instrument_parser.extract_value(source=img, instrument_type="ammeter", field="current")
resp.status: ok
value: 0.05 A
